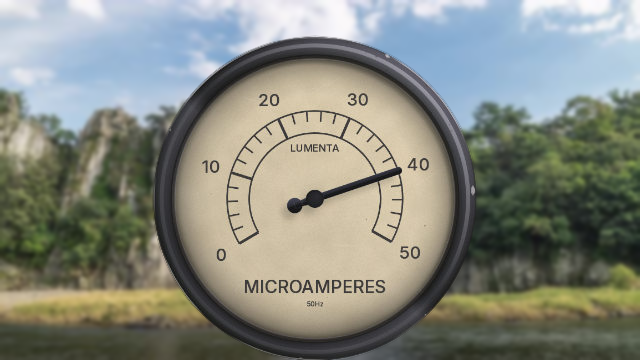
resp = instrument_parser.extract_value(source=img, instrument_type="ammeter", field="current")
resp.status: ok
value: 40 µA
